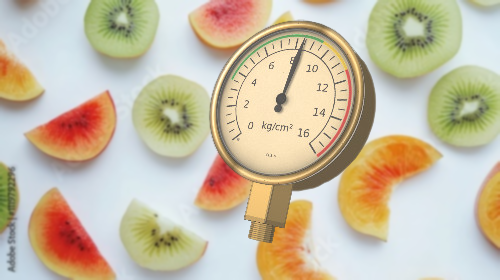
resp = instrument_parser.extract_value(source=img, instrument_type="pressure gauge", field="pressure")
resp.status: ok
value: 8.5 kg/cm²
